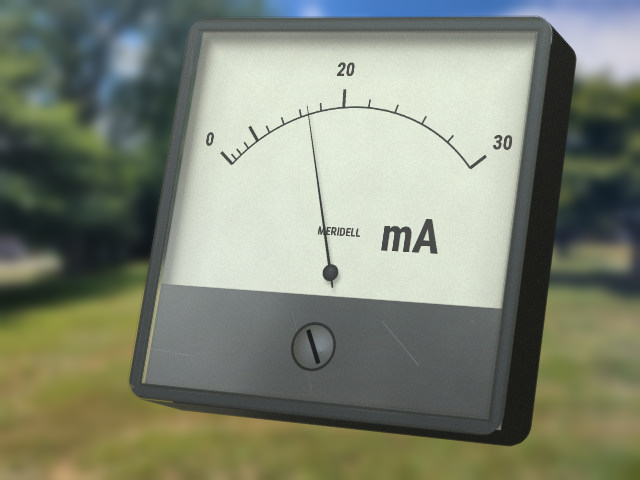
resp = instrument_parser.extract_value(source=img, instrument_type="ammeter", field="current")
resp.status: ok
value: 17 mA
